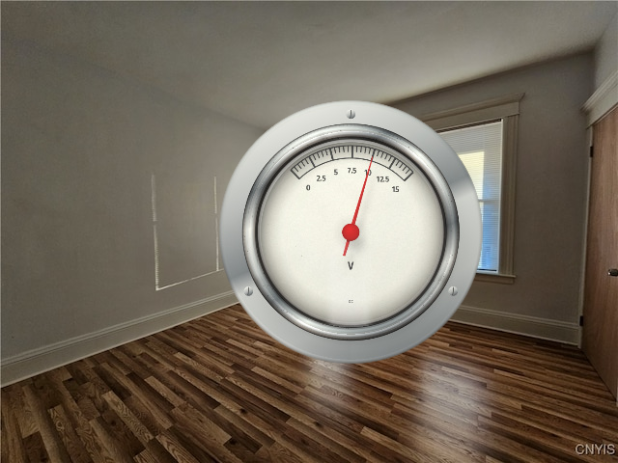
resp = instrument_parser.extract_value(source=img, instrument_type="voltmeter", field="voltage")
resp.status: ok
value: 10 V
